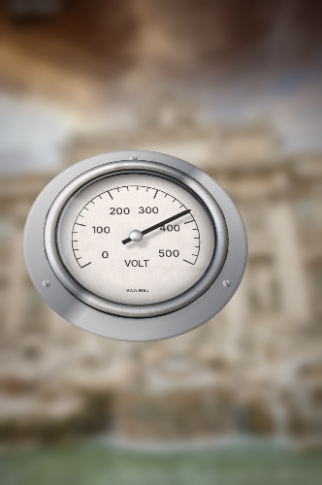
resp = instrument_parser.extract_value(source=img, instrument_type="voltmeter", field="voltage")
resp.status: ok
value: 380 V
